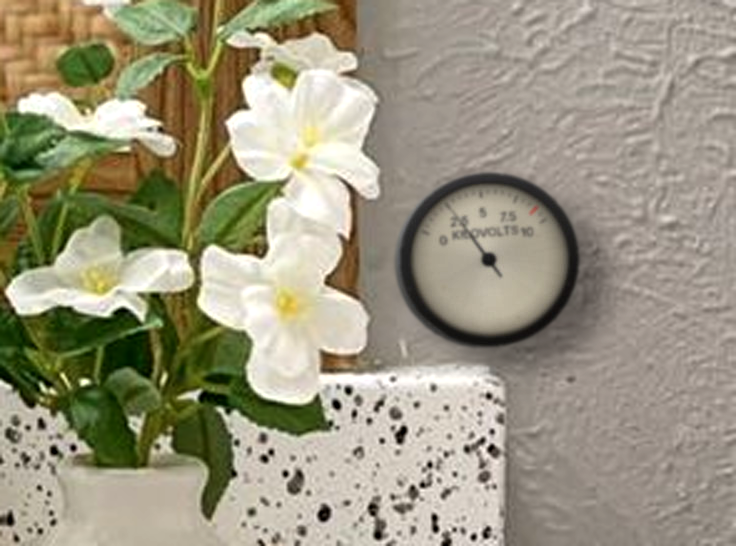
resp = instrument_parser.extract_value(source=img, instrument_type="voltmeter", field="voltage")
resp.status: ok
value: 2.5 kV
